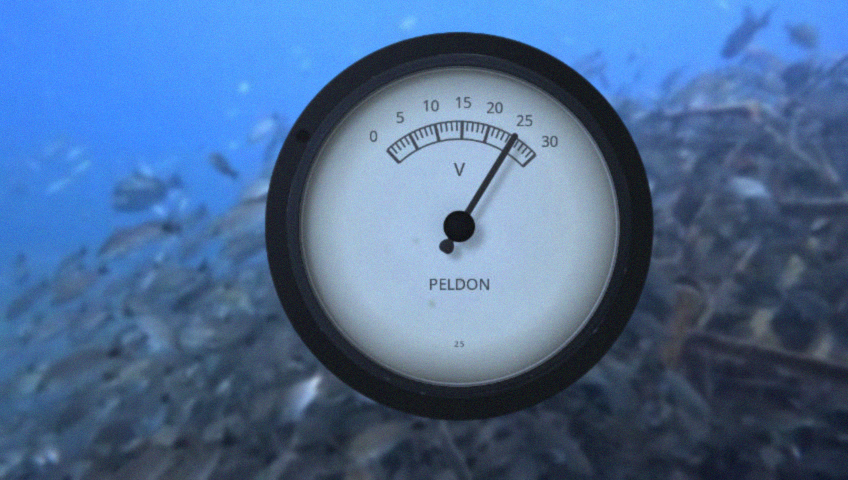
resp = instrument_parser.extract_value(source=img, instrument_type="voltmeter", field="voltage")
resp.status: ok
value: 25 V
